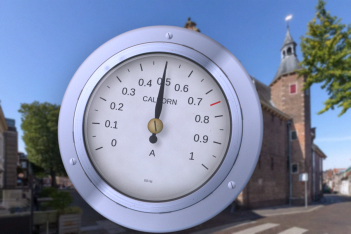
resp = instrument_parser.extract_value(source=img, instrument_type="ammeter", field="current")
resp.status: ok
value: 0.5 A
